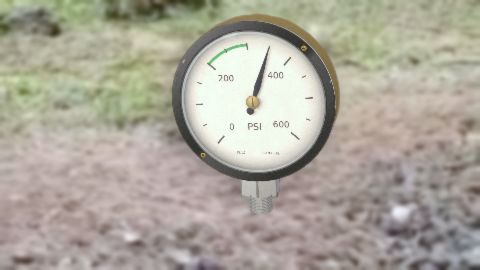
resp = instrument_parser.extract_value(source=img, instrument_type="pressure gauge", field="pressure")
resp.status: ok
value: 350 psi
